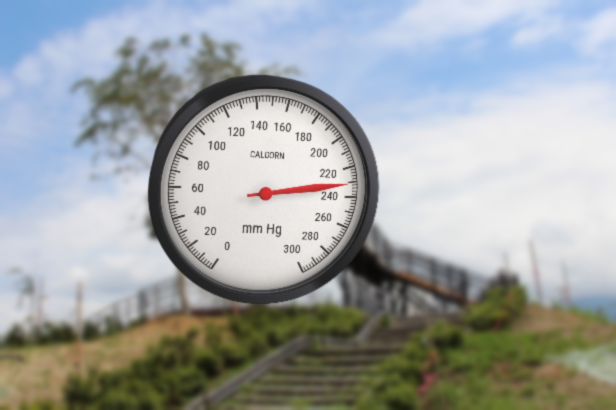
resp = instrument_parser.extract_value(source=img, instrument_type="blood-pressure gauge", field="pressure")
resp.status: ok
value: 230 mmHg
